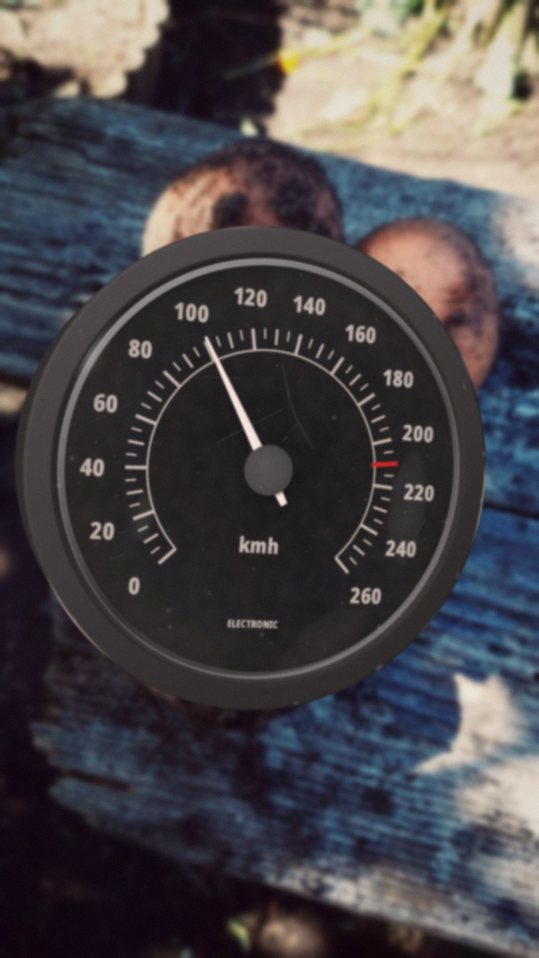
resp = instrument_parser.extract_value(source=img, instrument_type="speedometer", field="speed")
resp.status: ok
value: 100 km/h
